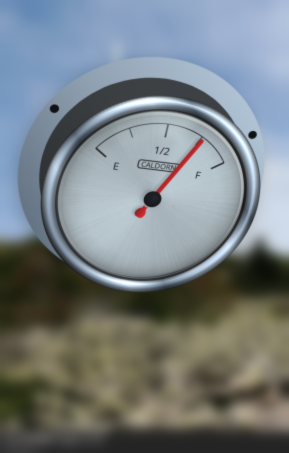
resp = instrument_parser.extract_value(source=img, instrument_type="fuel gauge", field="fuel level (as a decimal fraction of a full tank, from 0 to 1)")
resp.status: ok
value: 0.75
